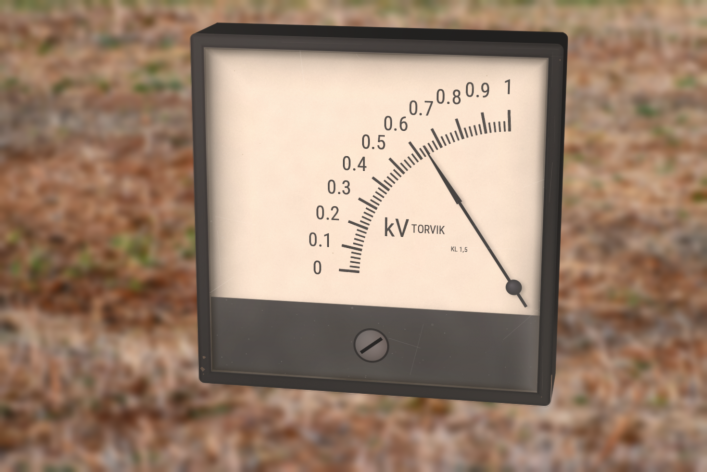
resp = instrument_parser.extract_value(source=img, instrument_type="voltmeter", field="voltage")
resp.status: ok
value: 0.64 kV
